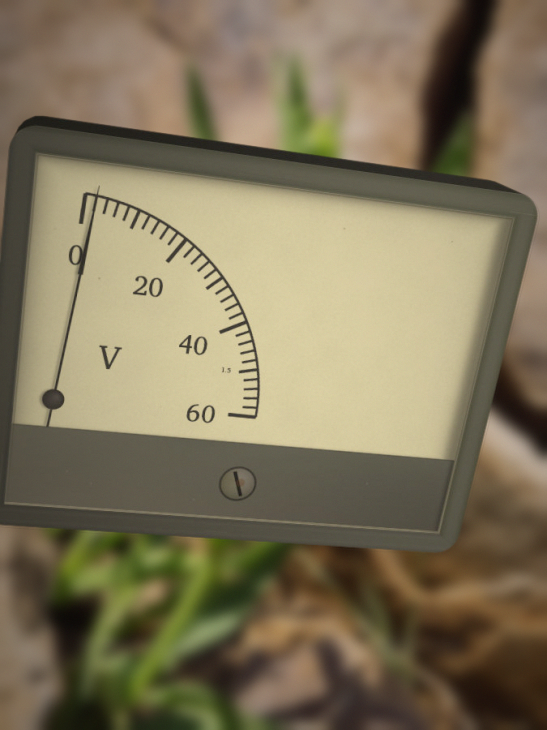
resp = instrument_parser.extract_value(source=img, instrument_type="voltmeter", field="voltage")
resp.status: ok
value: 2 V
